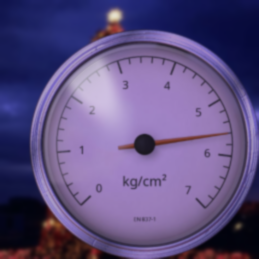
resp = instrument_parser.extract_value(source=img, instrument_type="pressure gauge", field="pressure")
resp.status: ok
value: 5.6 kg/cm²
